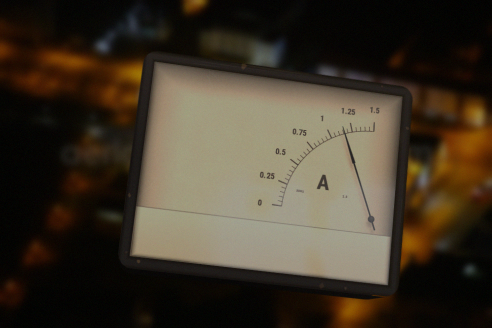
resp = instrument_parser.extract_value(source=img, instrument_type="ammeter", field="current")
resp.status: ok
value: 1.15 A
